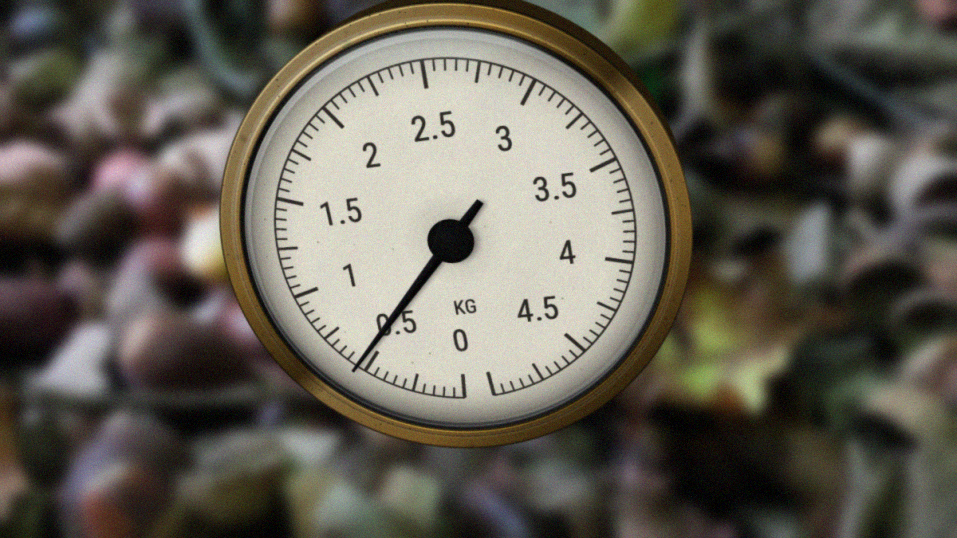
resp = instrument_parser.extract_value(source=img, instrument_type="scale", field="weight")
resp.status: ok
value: 0.55 kg
